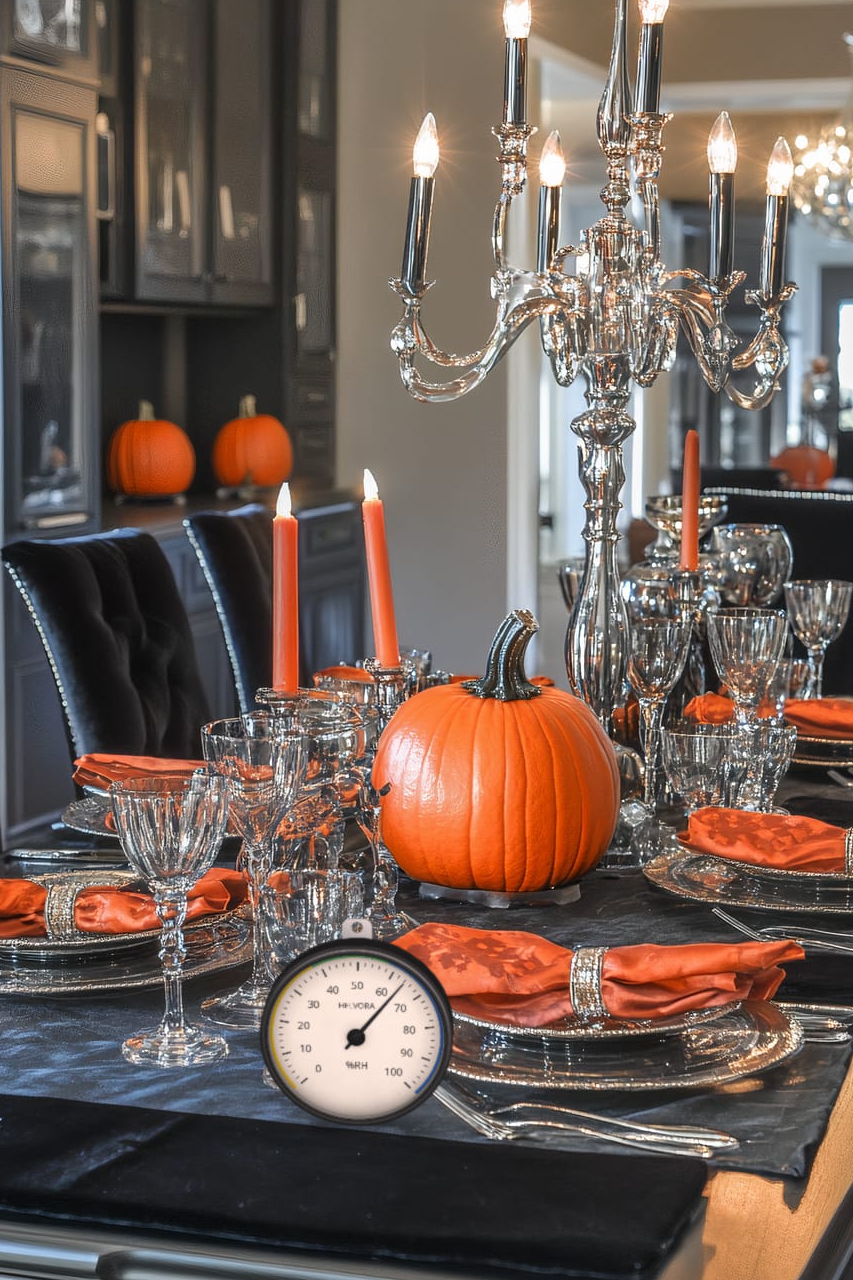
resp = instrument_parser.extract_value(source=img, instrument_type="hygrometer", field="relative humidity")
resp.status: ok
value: 64 %
